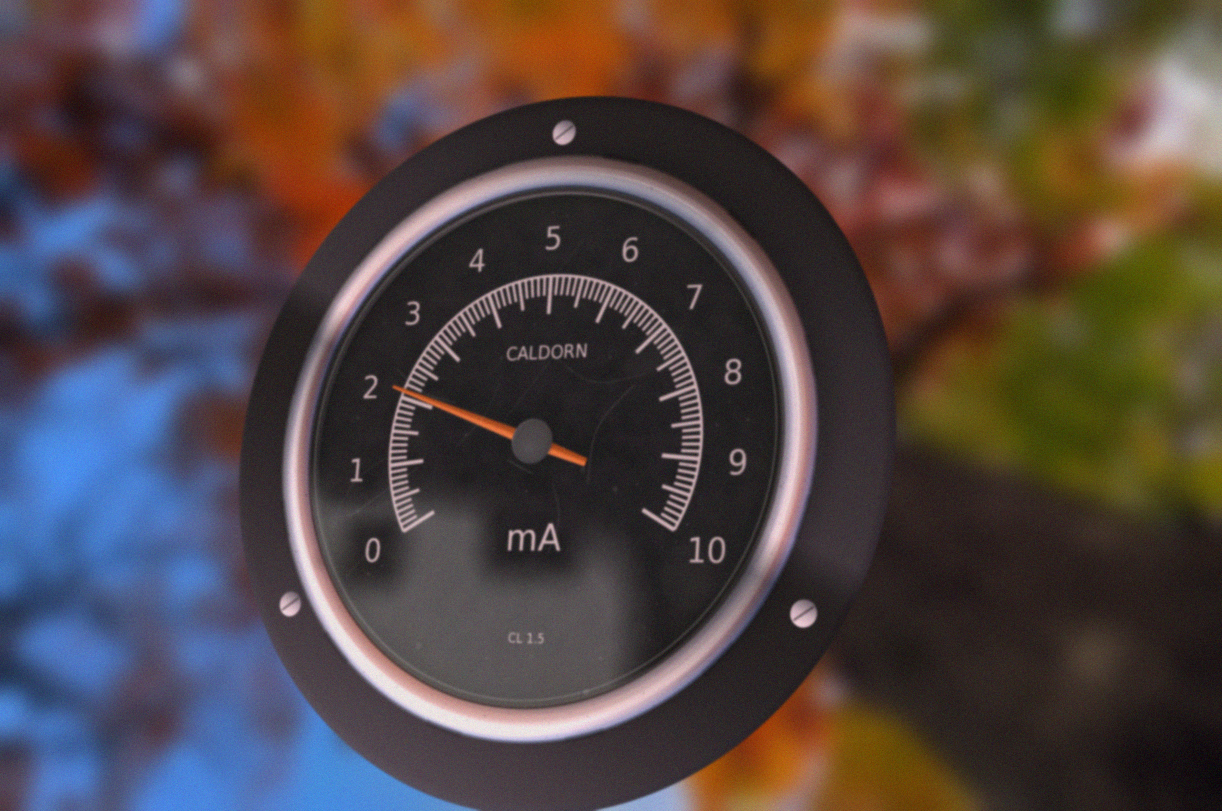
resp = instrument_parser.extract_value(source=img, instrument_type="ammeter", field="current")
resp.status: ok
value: 2.1 mA
